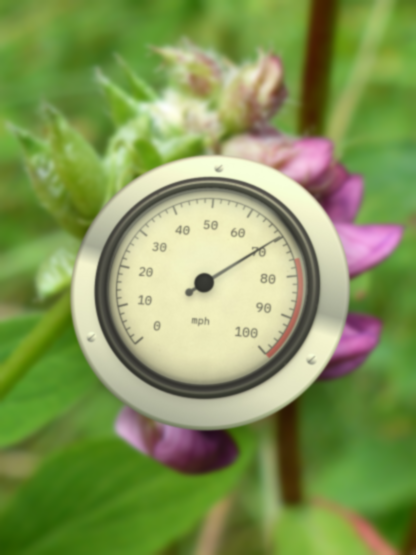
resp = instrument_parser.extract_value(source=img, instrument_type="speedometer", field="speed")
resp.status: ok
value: 70 mph
